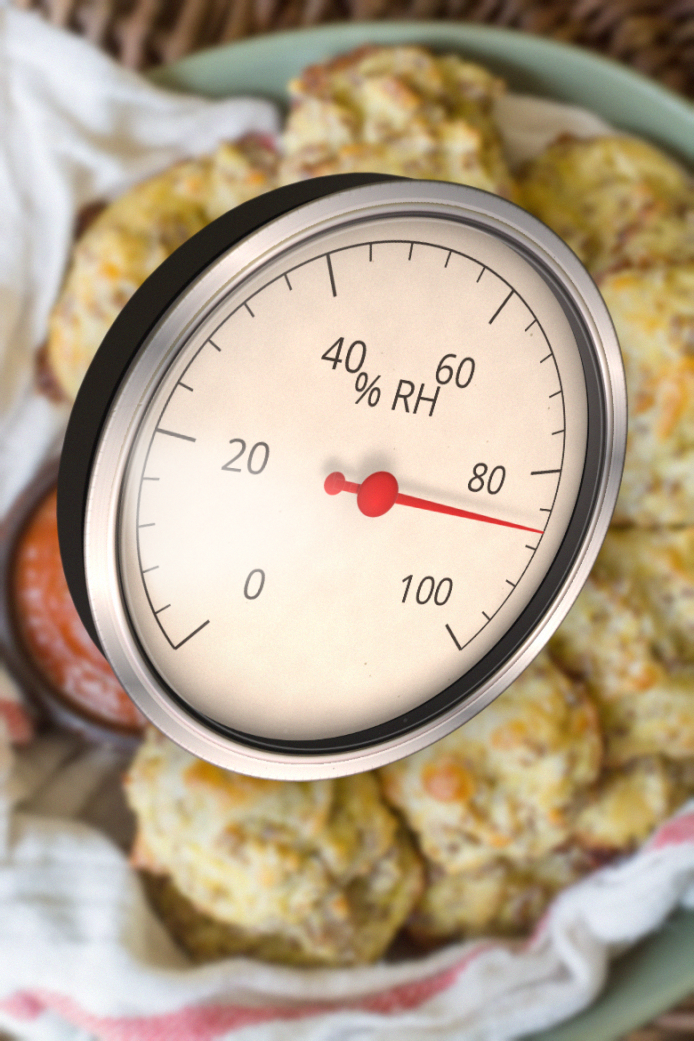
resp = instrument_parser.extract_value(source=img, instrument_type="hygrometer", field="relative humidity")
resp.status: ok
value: 86 %
